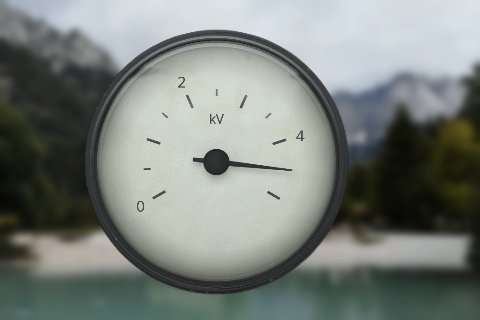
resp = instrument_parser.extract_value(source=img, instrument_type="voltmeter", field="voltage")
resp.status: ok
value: 4.5 kV
